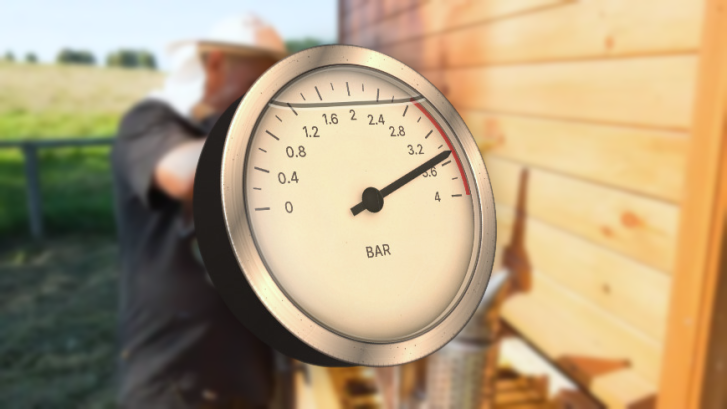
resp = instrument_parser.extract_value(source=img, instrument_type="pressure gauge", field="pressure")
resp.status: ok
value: 3.5 bar
